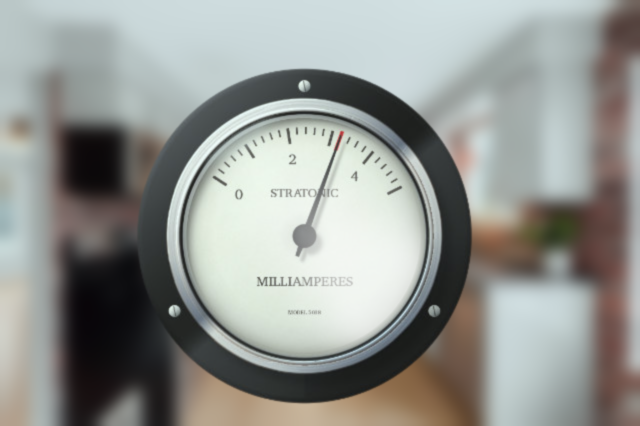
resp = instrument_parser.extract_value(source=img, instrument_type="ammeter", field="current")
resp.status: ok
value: 3.2 mA
